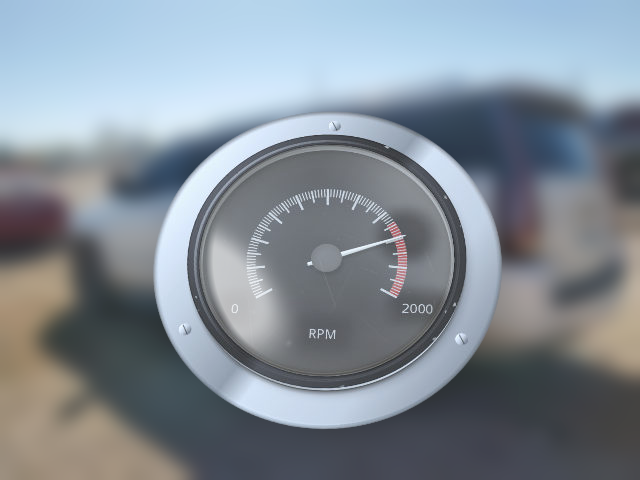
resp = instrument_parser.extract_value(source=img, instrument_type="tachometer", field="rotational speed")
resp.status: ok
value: 1600 rpm
